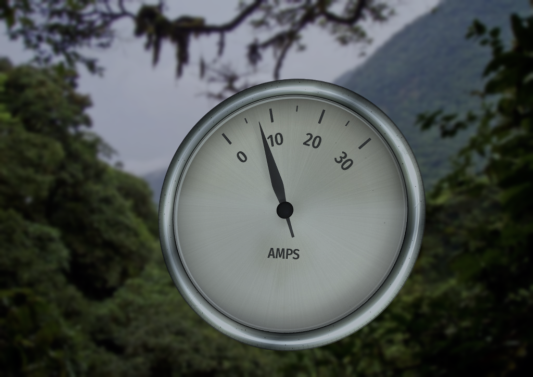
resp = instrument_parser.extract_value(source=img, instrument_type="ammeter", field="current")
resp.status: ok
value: 7.5 A
